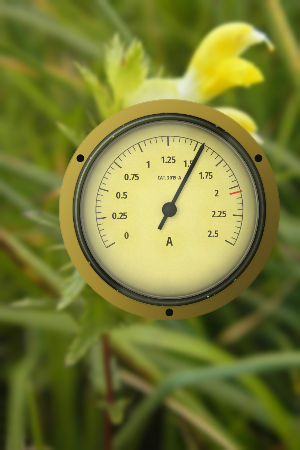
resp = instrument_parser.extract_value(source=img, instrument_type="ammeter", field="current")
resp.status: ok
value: 1.55 A
